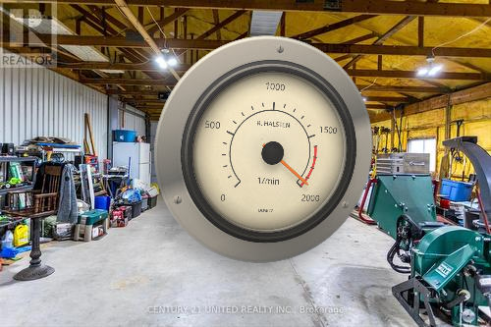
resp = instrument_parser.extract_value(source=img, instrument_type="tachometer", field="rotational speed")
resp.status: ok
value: 1950 rpm
